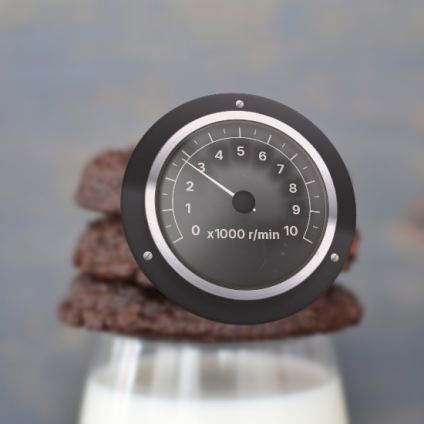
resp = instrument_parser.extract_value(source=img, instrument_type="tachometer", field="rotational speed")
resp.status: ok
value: 2750 rpm
